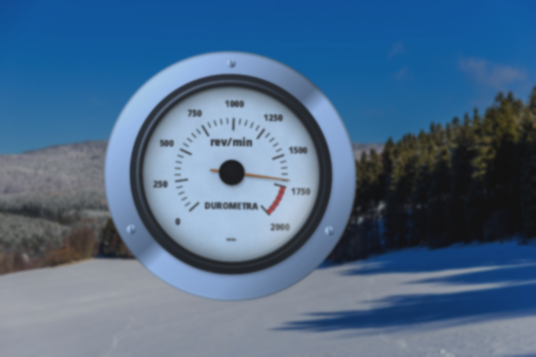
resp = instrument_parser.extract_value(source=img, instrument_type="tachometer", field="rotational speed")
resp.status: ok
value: 1700 rpm
